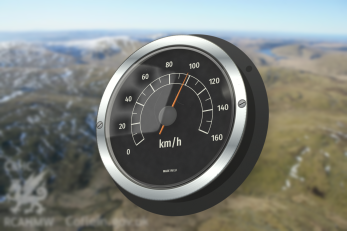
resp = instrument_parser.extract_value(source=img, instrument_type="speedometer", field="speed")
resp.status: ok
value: 100 km/h
